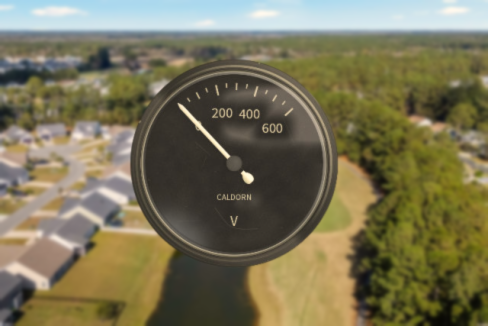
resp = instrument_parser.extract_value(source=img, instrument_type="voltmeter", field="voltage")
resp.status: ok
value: 0 V
